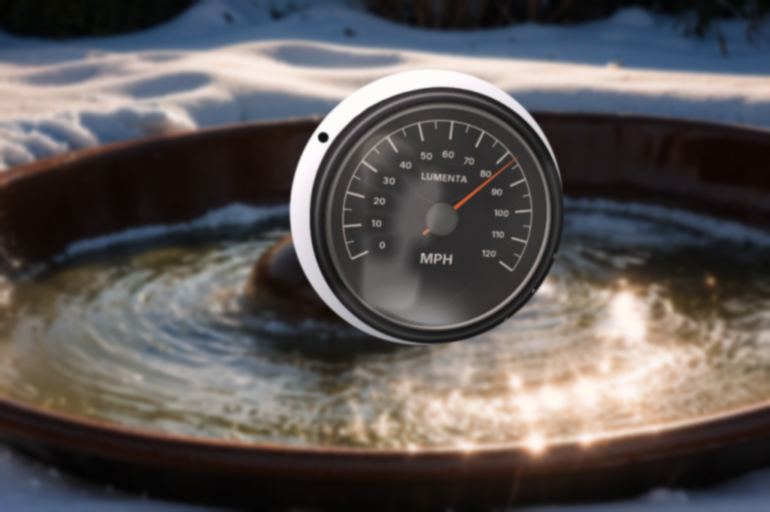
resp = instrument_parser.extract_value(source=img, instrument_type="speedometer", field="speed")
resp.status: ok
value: 82.5 mph
